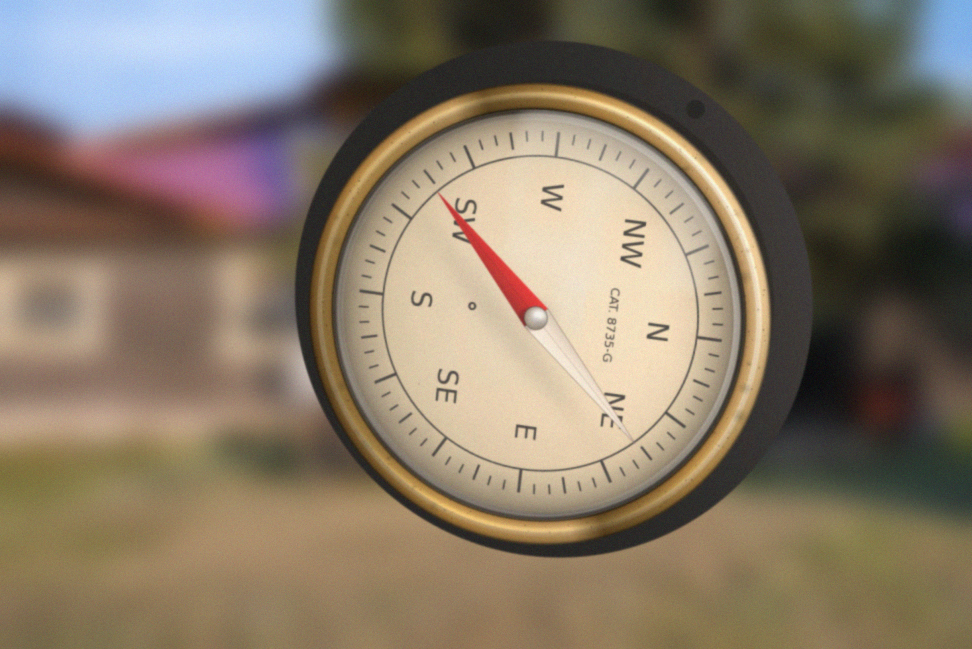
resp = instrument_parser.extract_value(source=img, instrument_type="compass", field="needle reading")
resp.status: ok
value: 225 °
